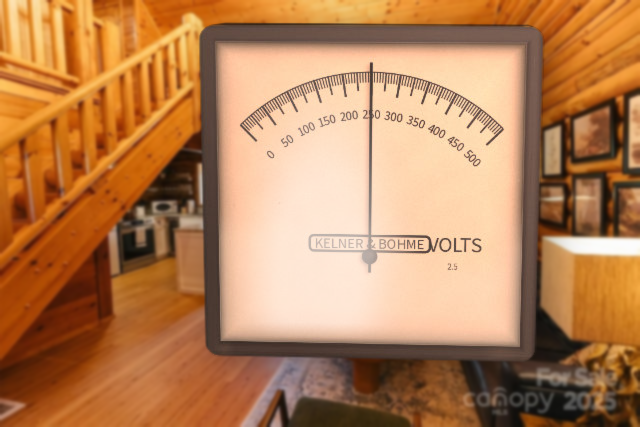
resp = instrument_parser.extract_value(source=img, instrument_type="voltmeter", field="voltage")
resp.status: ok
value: 250 V
